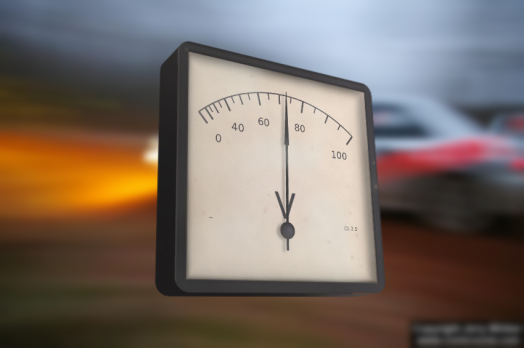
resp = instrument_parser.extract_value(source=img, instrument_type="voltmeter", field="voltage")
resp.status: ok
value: 72.5 V
